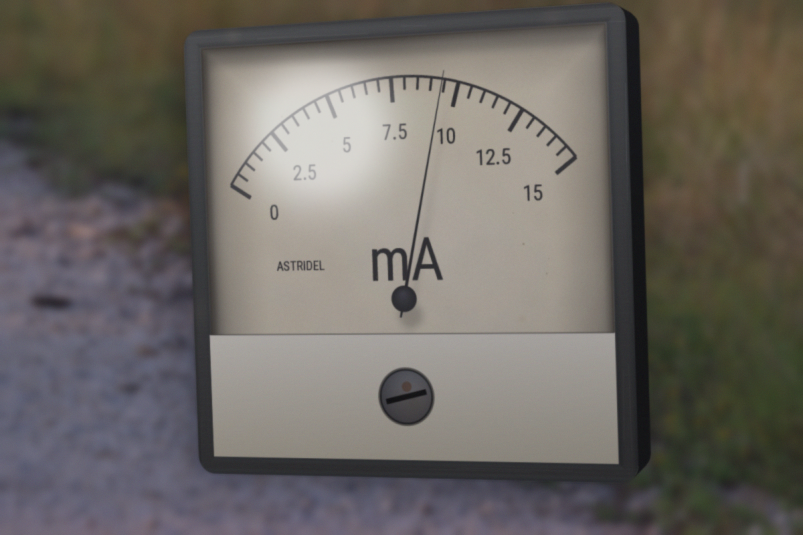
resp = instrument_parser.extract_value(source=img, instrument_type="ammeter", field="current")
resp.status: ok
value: 9.5 mA
